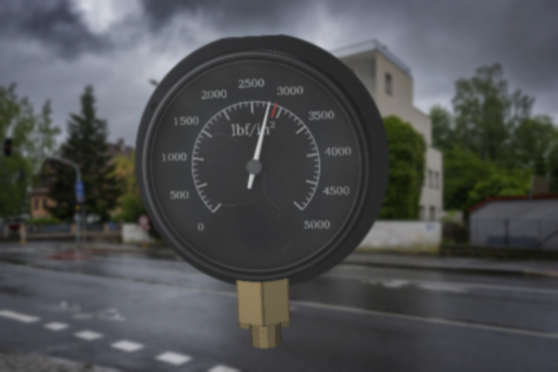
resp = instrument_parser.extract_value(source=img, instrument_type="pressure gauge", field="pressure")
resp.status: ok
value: 2800 psi
